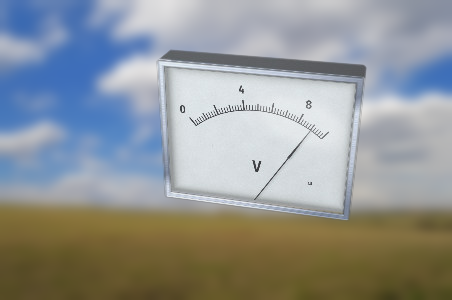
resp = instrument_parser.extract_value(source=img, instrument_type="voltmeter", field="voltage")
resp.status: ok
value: 9 V
